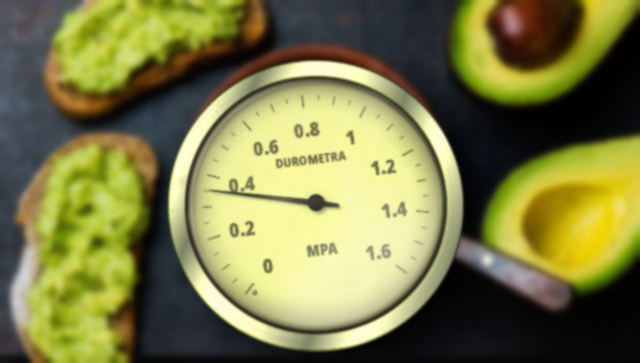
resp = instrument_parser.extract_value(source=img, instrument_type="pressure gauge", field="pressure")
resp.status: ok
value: 0.35 MPa
